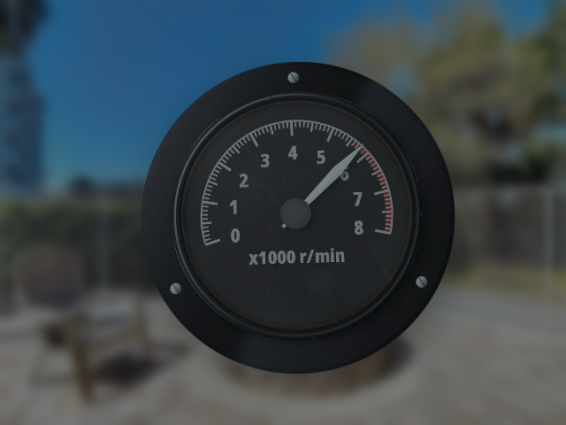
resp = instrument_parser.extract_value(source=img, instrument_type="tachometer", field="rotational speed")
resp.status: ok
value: 5800 rpm
